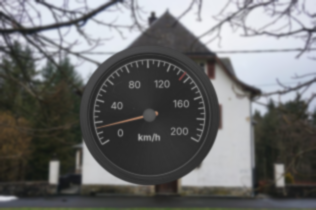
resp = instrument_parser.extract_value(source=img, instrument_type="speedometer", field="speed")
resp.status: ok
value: 15 km/h
